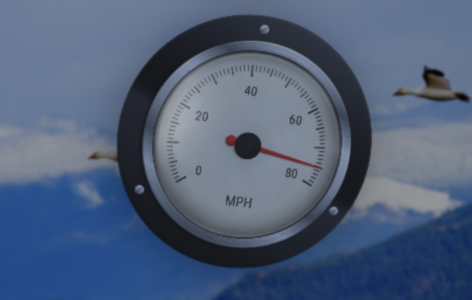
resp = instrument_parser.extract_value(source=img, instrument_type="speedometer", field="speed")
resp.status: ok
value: 75 mph
